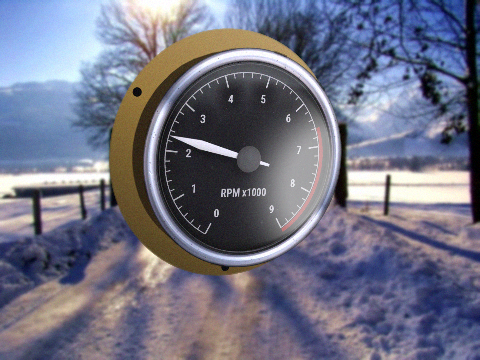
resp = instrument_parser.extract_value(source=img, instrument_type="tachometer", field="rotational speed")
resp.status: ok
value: 2300 rpm
